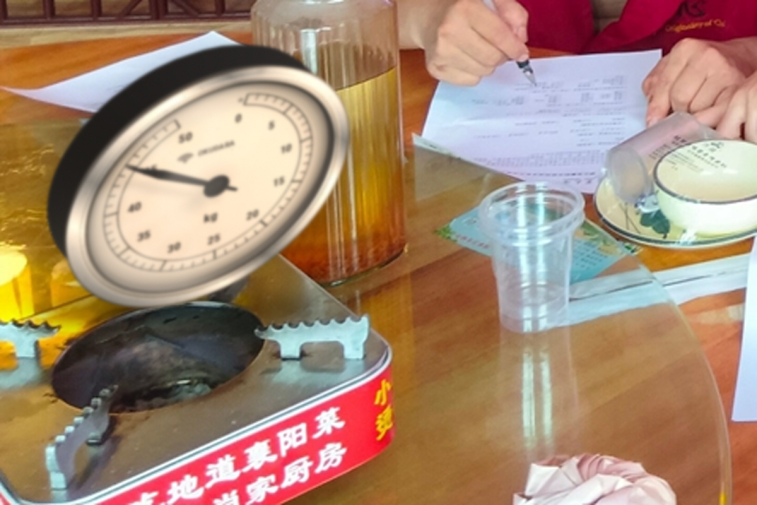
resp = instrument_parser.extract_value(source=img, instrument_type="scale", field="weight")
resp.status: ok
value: 45 kg
